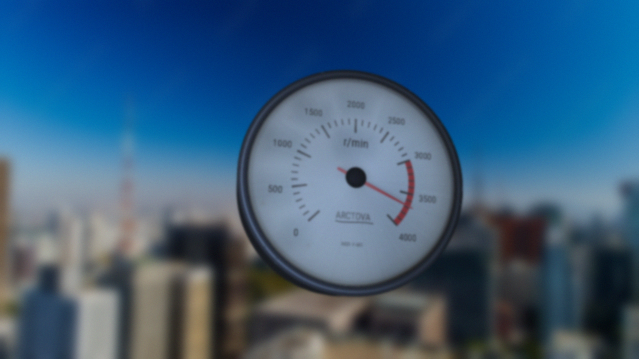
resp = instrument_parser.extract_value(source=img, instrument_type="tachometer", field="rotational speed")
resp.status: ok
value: 3700 rpm
